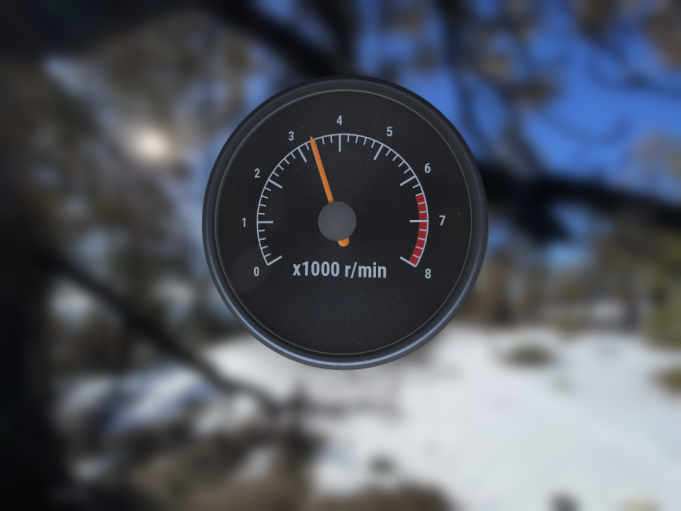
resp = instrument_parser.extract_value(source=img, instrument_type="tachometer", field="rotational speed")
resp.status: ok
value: 3400 rpm
